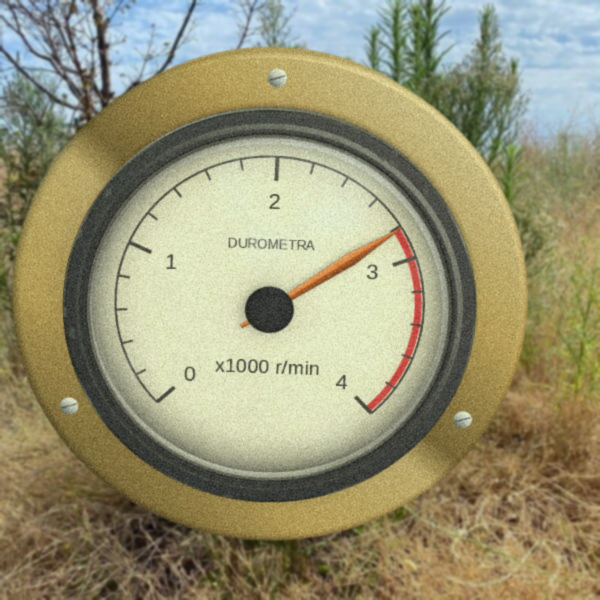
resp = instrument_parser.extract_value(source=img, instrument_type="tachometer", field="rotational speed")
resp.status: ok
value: 2800 rpm
